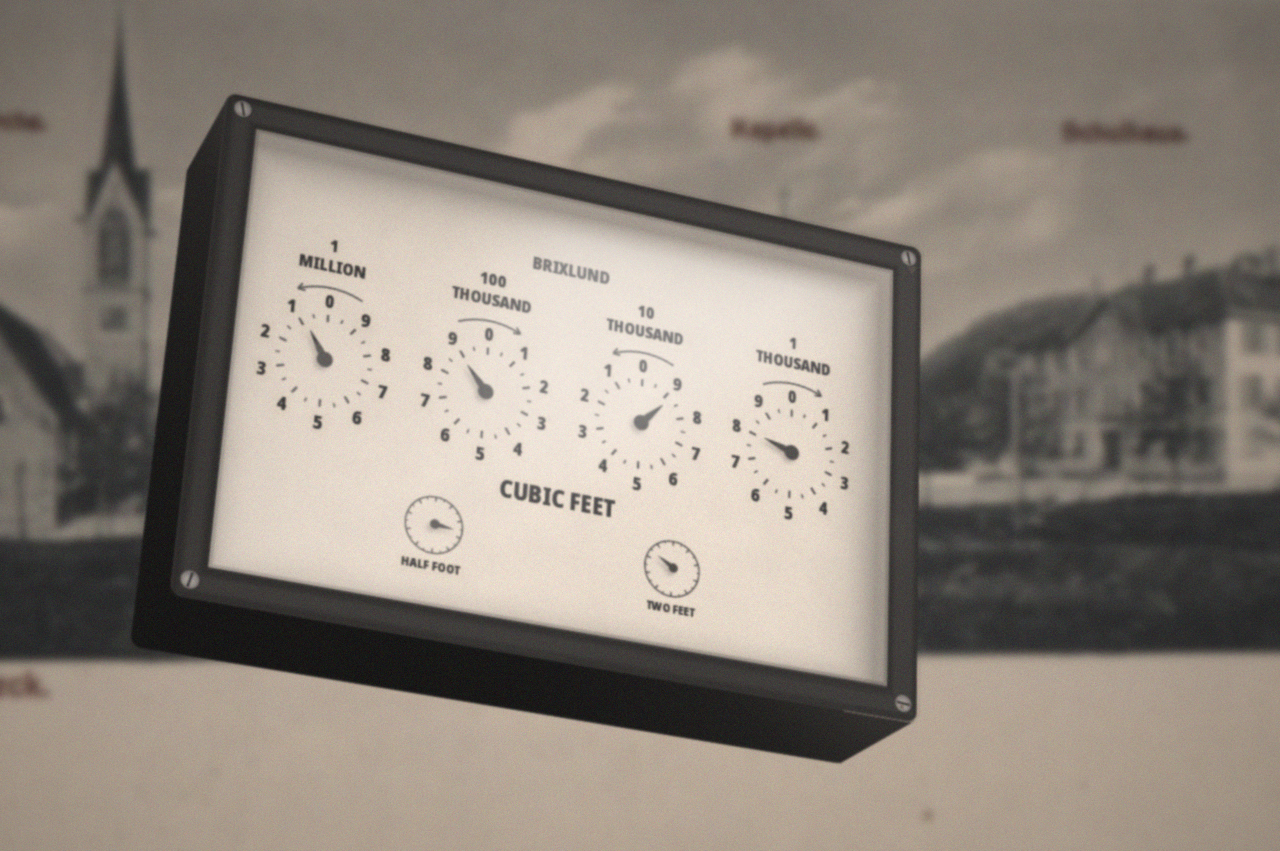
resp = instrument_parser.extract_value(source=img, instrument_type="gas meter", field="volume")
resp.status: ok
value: 88800 ft³
